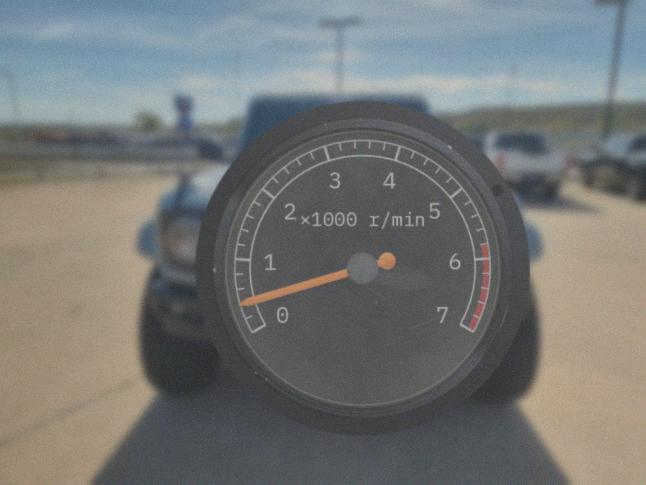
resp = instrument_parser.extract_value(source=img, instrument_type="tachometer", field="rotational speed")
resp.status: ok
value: 400 rpm
